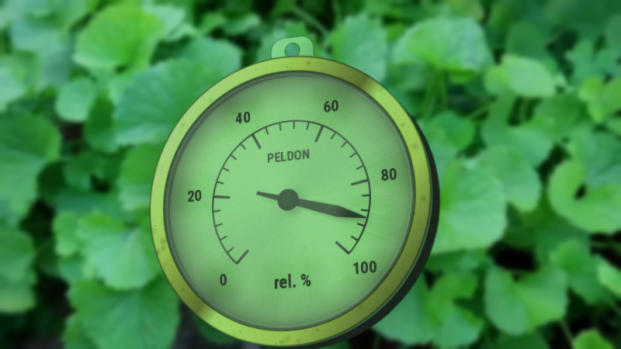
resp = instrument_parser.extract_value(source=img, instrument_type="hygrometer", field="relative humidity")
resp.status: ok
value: 90 %
